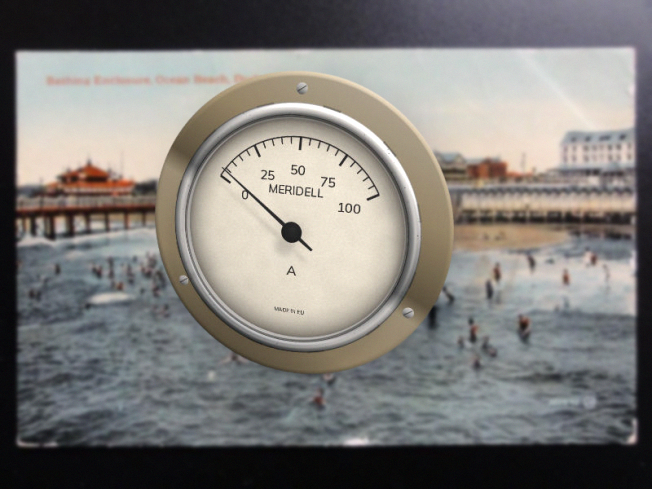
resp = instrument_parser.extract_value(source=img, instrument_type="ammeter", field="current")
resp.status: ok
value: 5 A
